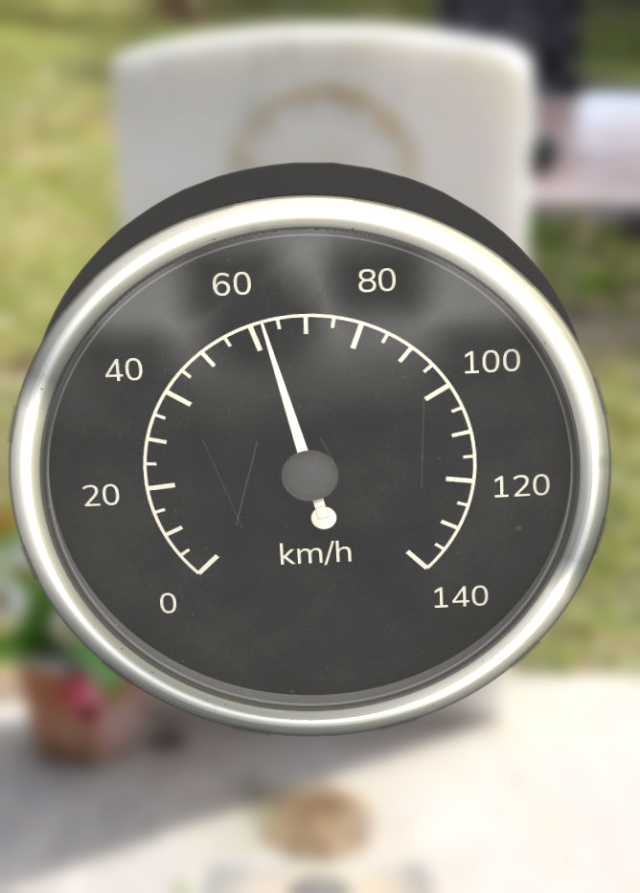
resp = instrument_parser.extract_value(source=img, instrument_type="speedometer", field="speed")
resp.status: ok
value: 62.5 km/h
